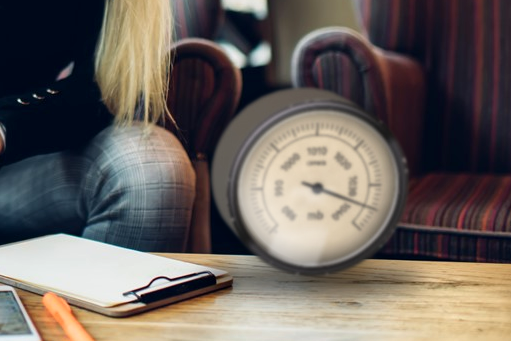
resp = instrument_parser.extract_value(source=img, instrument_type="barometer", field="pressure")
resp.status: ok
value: 1035 mbar
